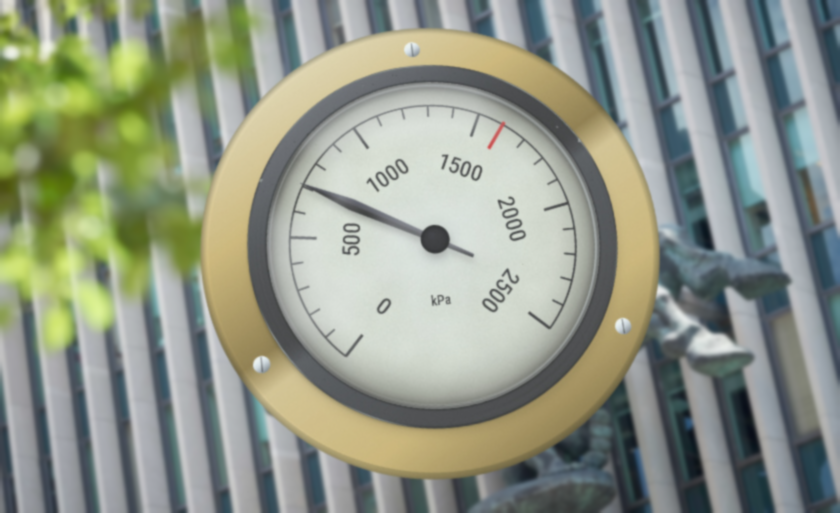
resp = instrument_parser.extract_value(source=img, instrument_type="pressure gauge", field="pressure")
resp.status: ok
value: 700 kPa
